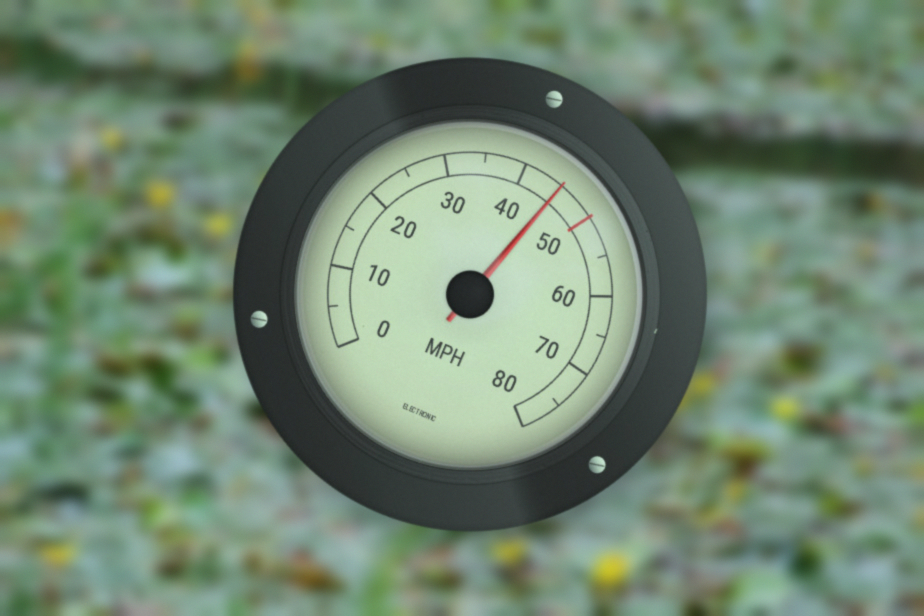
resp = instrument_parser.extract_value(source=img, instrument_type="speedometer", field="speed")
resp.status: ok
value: 45 mph
